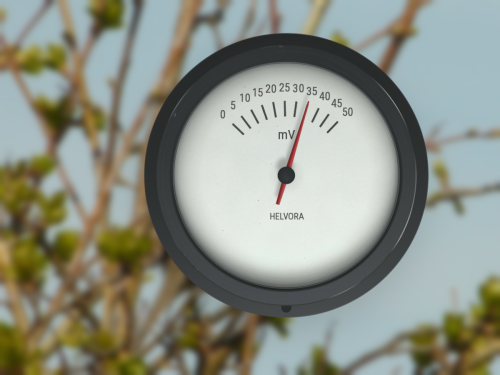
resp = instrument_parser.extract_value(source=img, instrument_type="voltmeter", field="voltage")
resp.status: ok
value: 35 mV
